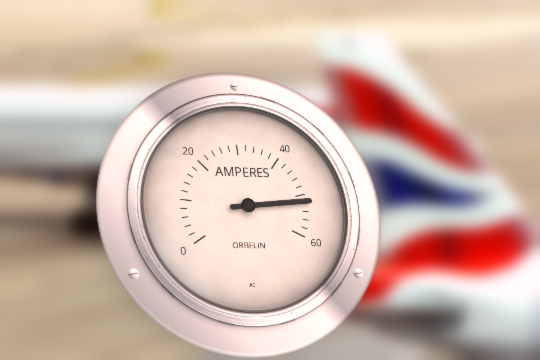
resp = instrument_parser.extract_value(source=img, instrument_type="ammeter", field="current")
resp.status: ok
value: 52 A
